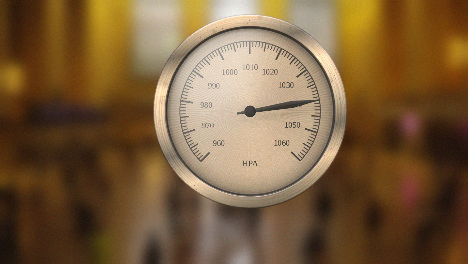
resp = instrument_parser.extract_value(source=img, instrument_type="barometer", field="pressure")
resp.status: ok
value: 1040 hPa
